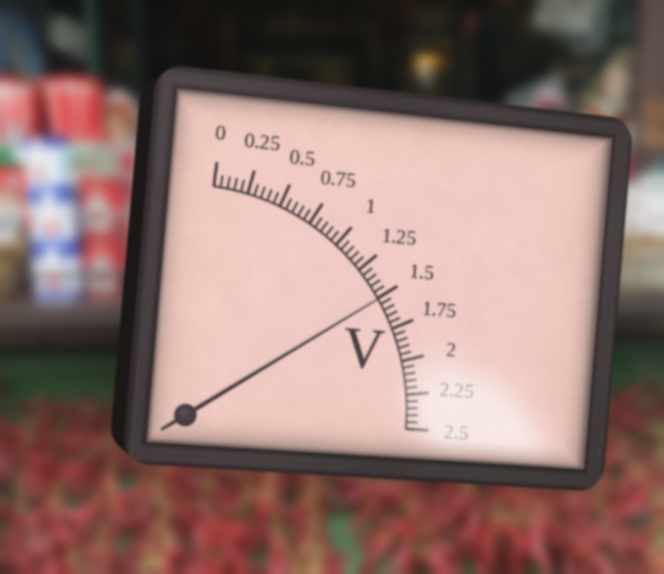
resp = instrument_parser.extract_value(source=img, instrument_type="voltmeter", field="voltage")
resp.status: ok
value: 1.5 V
